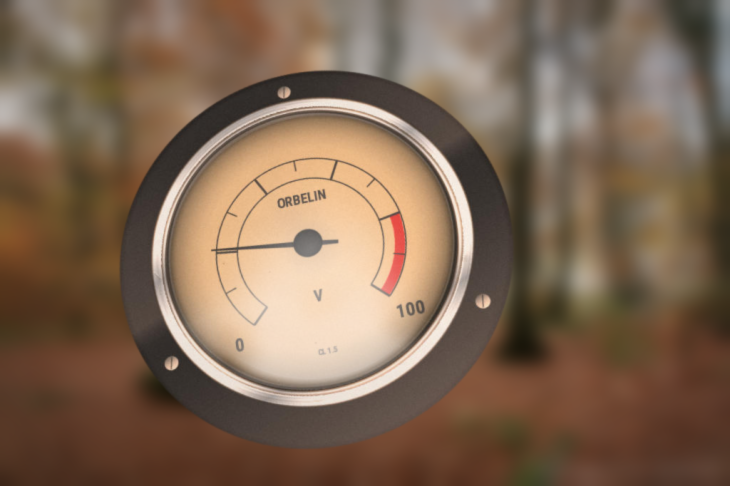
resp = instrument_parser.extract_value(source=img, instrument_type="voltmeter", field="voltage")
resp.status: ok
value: 20 V
